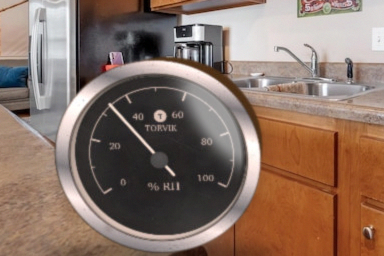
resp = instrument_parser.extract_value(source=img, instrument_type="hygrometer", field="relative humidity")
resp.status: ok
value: 35 %
